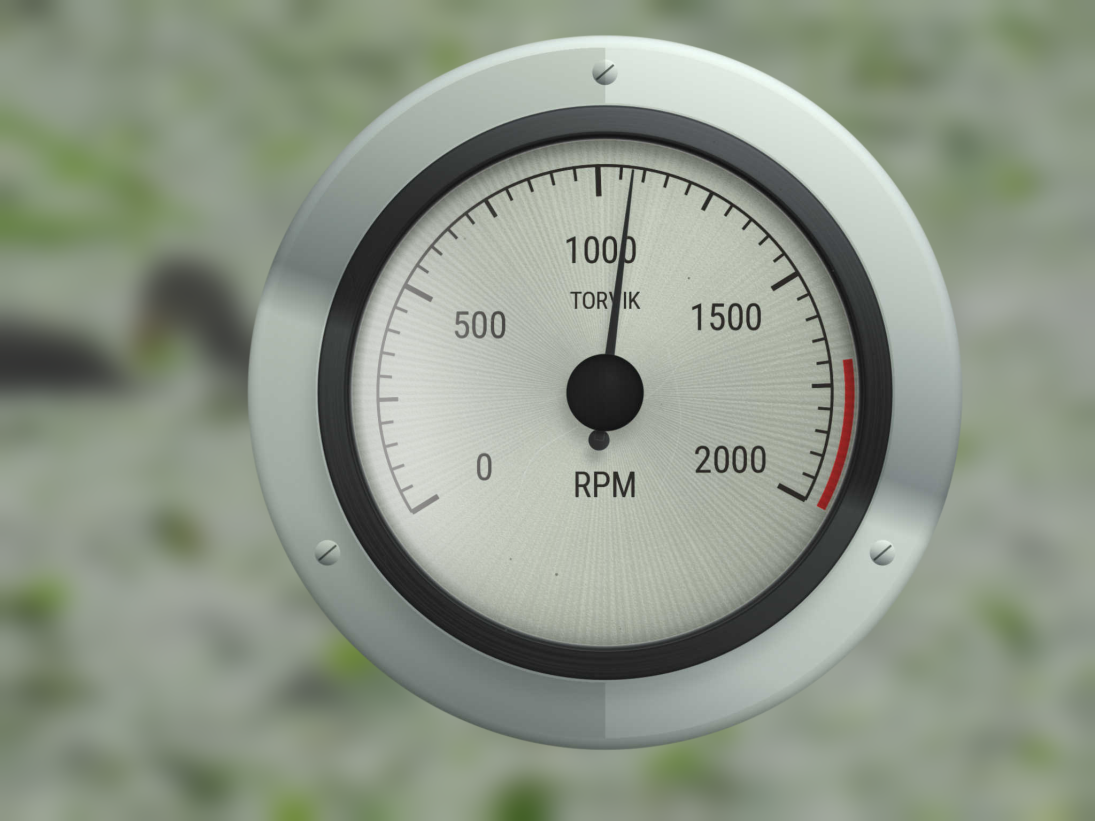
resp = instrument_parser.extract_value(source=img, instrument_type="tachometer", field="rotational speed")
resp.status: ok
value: 1075 rpm
